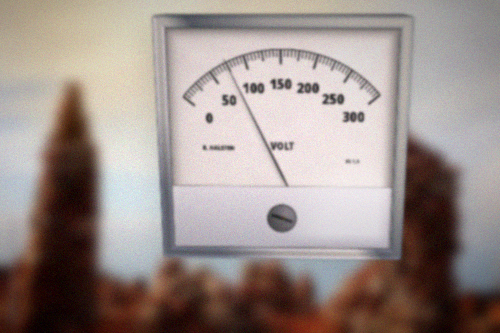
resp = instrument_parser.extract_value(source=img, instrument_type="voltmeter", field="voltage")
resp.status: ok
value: 75 V
